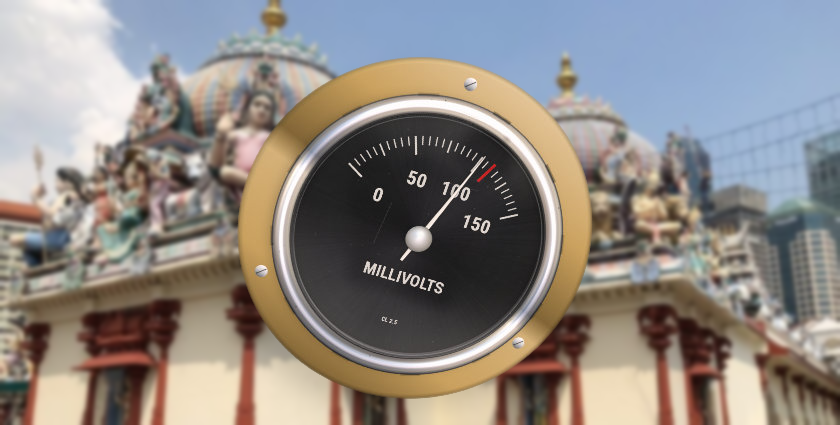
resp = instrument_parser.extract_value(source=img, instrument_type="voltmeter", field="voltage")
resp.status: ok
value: 100 mV
